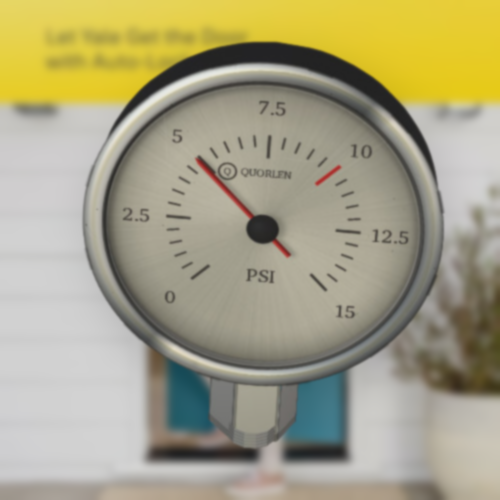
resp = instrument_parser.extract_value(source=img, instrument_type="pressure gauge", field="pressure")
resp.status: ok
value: 5 psi
